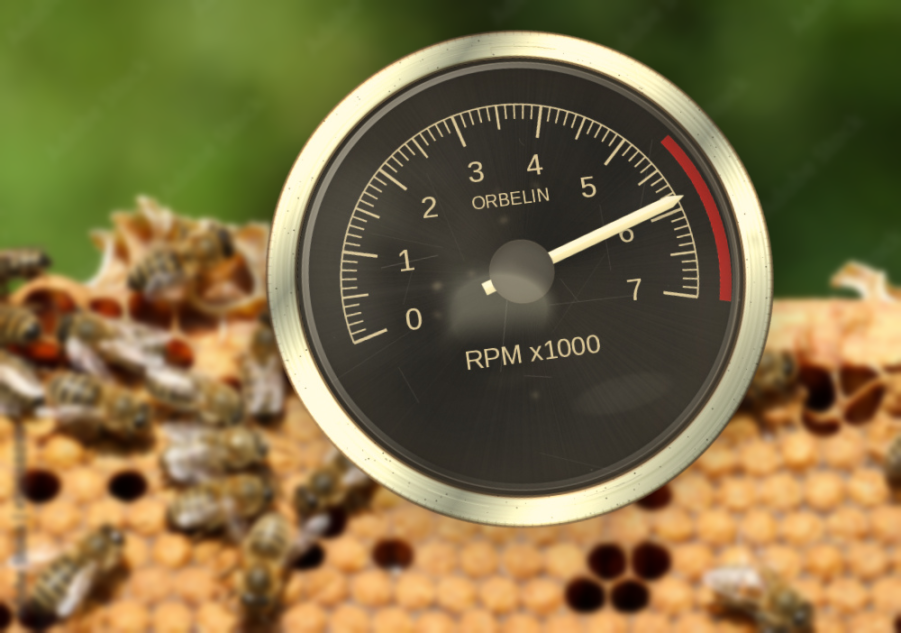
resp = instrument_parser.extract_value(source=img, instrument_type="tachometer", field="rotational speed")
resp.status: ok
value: 5900 rpm
